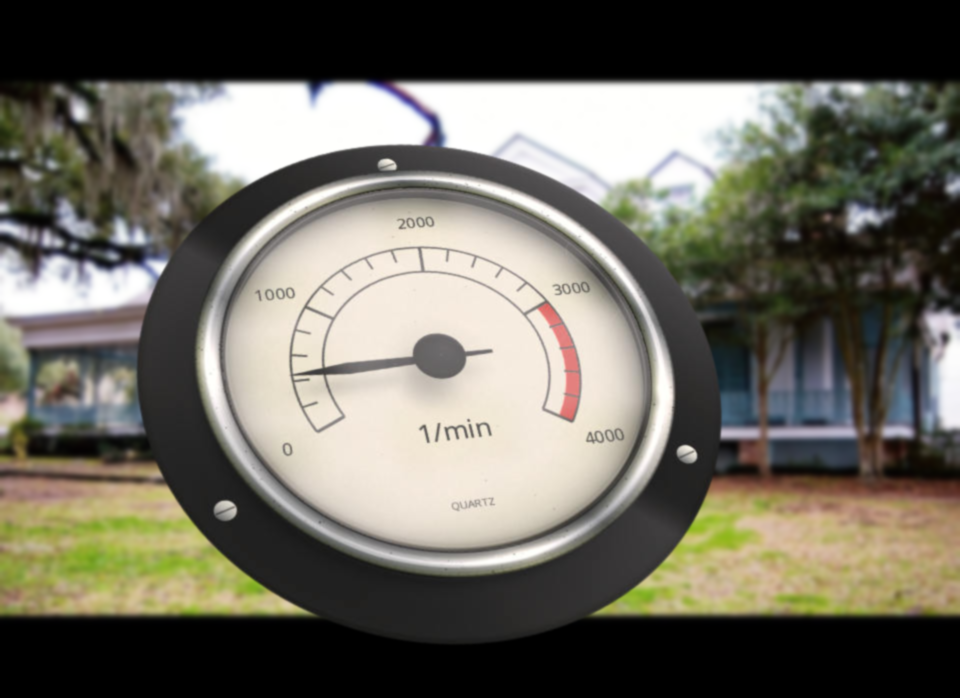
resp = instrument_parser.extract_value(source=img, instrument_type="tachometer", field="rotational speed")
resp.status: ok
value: 400 rpm
